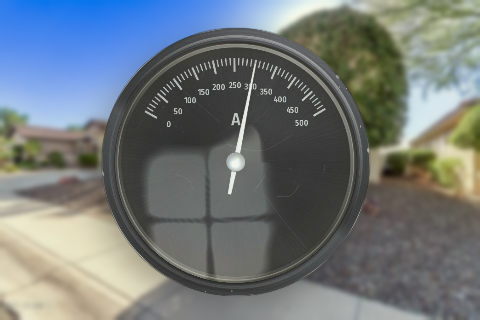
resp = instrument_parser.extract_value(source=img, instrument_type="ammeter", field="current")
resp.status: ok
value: 300 A
